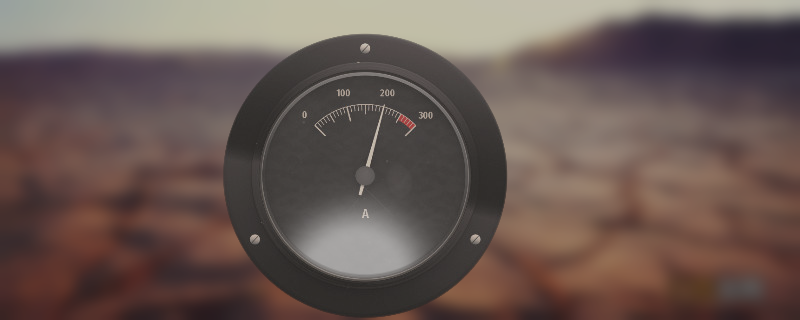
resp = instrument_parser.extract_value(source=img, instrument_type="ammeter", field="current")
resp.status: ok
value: 200 A
